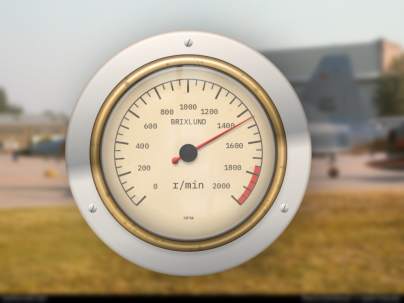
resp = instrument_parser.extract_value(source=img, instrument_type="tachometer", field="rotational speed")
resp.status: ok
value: 1450 rpm
